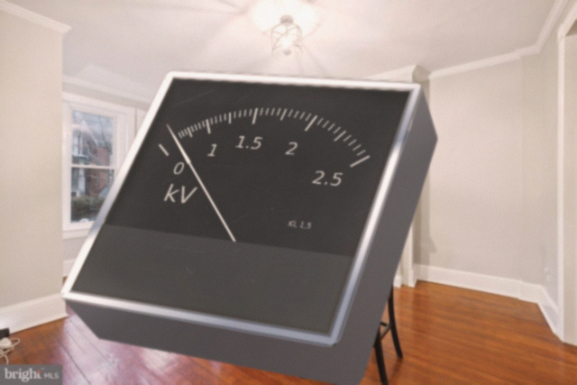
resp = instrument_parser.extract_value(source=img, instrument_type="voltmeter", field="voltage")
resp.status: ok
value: 0.5 kV
